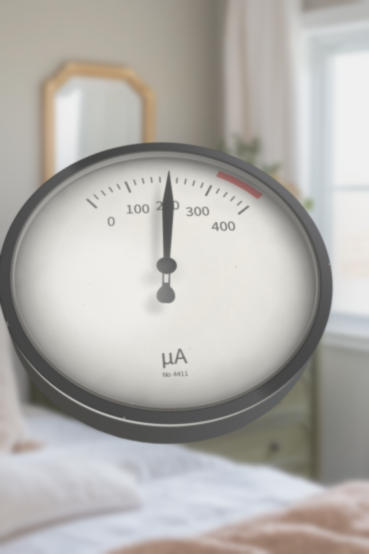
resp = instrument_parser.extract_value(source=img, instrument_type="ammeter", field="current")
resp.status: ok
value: 200 µA
